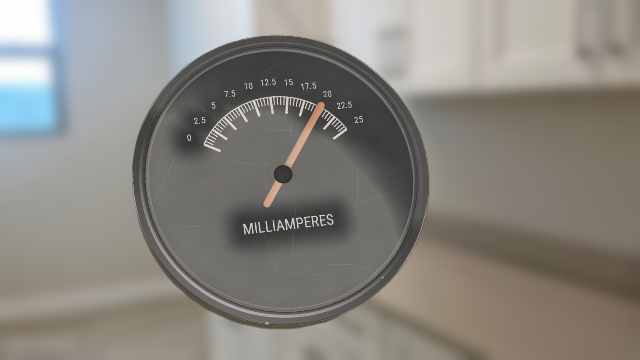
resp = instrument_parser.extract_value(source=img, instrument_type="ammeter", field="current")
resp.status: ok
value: 20 mA
